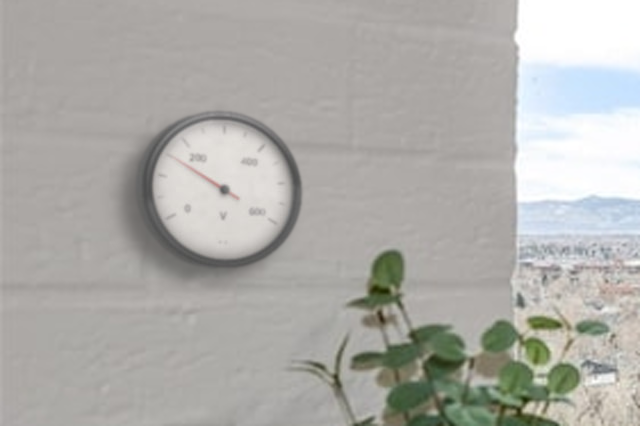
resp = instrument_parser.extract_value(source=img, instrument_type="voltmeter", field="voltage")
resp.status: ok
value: 150 V
